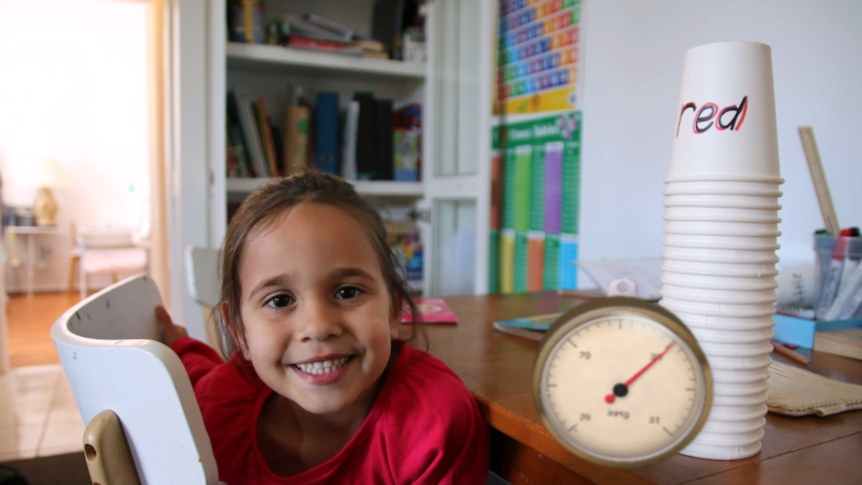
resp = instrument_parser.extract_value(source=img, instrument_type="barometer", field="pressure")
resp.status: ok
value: 30 inHg
